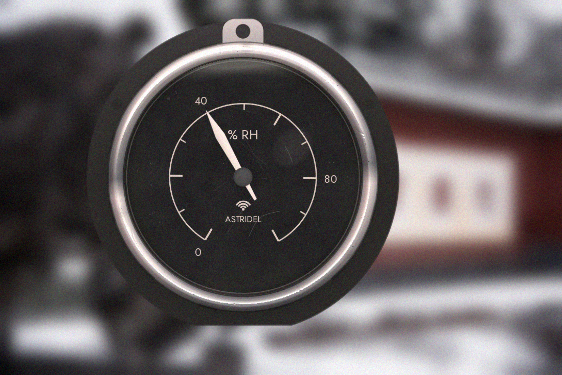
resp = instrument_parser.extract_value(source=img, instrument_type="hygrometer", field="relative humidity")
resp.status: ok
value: 40 %
